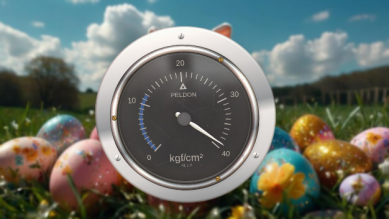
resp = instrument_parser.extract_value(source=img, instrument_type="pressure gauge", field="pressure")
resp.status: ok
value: 39 kg/cm²
